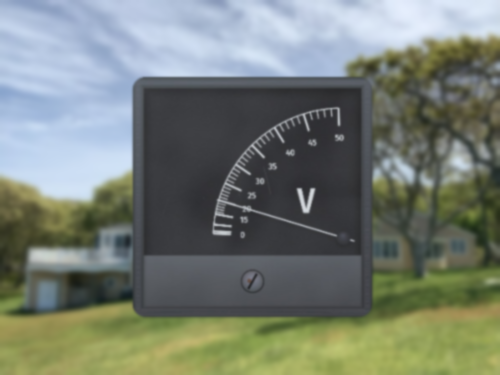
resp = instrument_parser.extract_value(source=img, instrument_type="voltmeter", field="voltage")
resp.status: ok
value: 20 V
